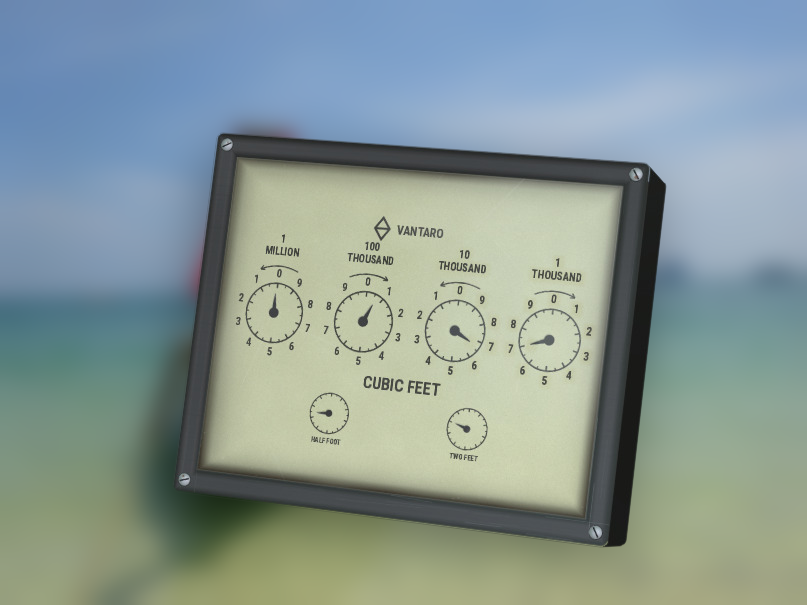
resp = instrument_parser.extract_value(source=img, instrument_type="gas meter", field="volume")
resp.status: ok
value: 6700 ft³
